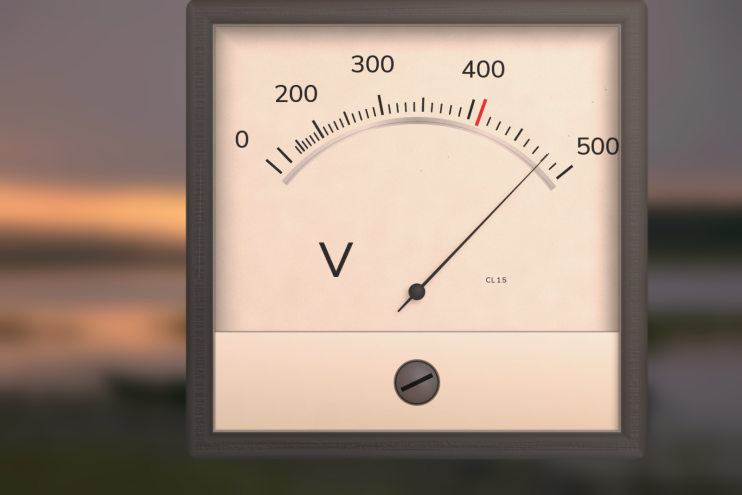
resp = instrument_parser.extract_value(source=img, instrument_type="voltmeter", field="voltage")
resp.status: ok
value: 480 V
